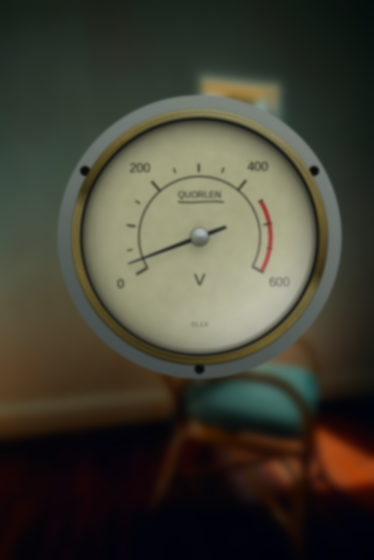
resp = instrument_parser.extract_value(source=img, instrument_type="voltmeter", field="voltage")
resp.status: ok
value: 25 V
